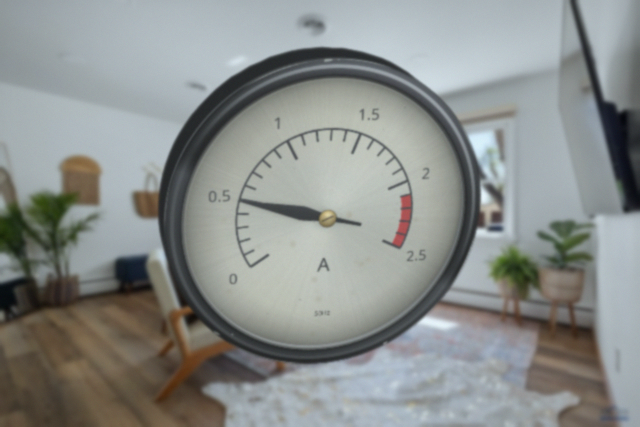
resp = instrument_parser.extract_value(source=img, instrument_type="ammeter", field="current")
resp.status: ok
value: 0.5 A
